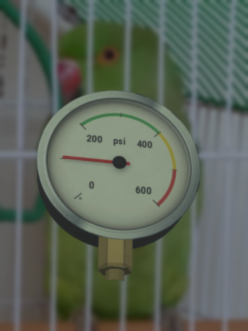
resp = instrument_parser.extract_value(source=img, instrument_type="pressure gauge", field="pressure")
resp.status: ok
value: 100 psi
